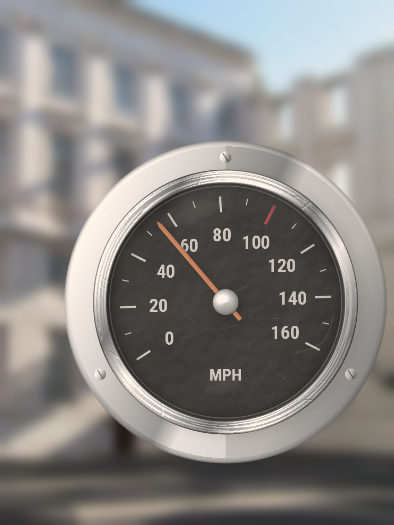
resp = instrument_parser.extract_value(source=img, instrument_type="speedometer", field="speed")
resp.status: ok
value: 55 mph
